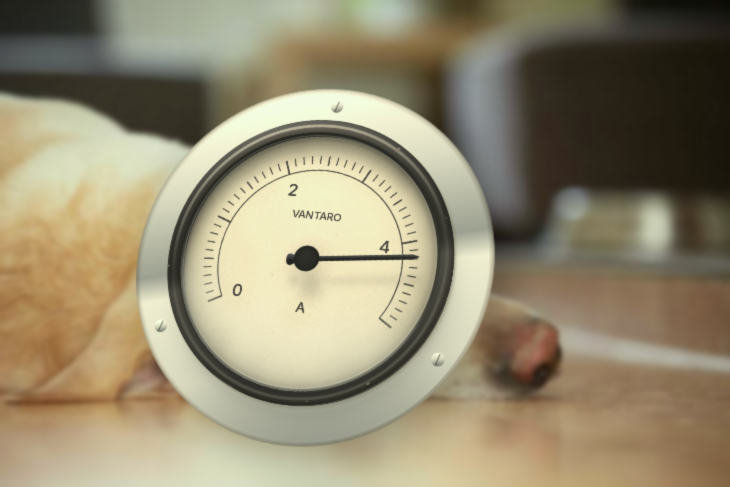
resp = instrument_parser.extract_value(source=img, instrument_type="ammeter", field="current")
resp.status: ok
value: 4.2 A
